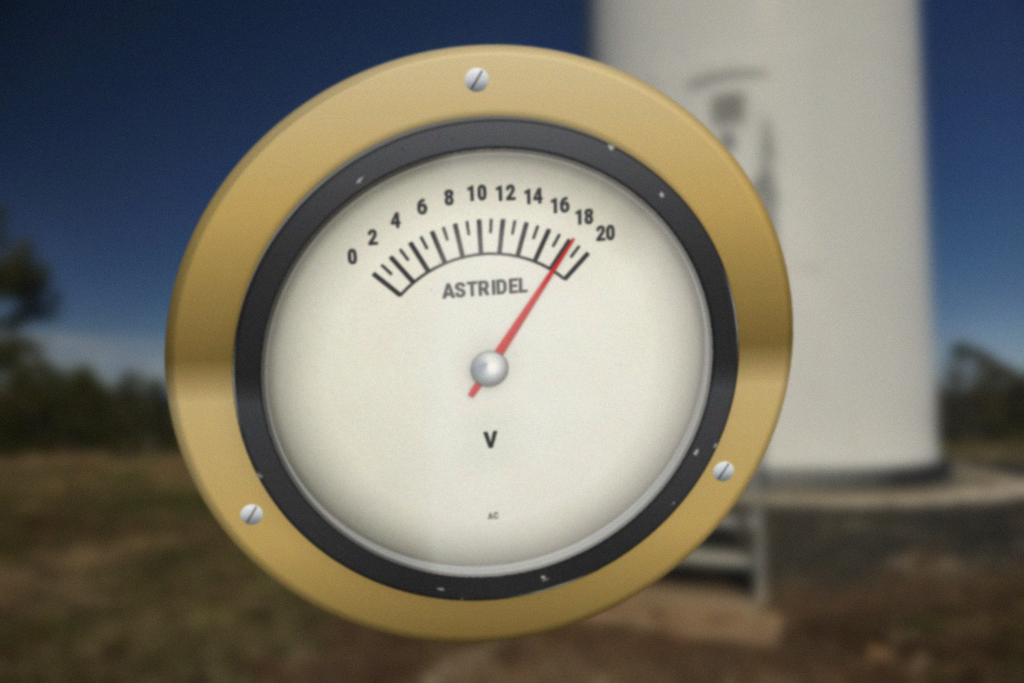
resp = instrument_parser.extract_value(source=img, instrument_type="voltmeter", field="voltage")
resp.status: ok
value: 18 V
